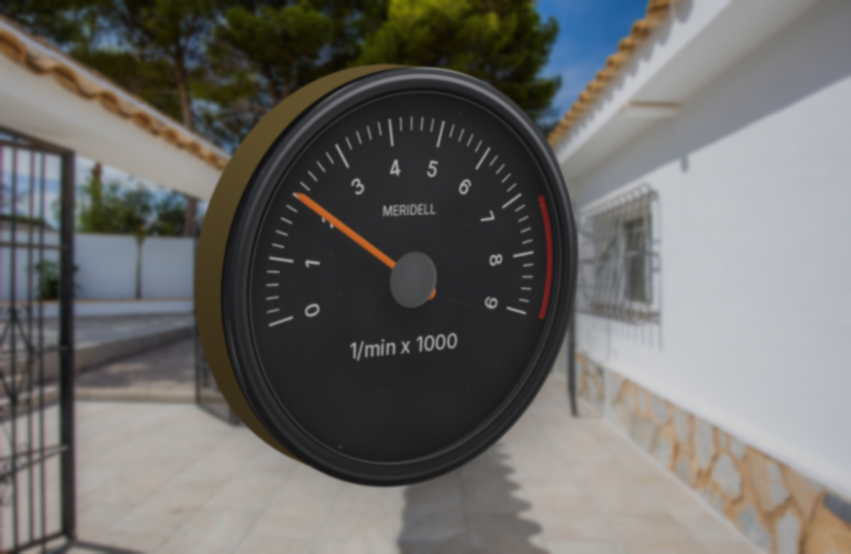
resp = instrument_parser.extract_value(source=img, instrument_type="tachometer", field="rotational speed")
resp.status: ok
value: 2000 rpm
